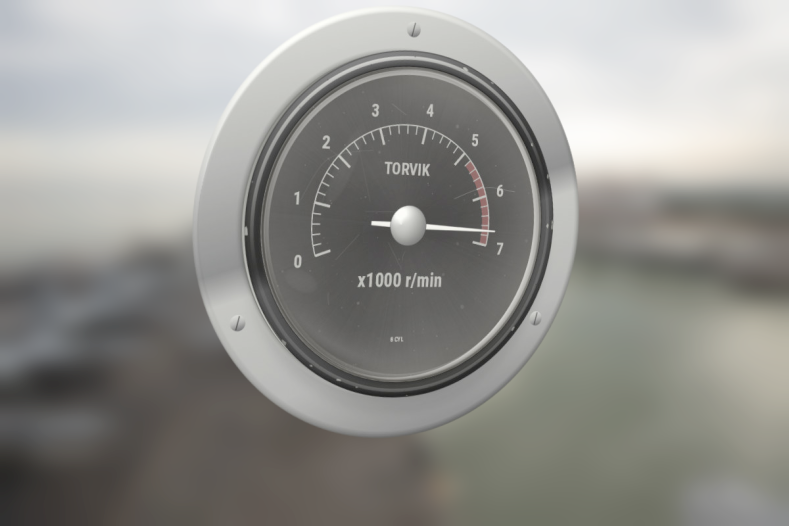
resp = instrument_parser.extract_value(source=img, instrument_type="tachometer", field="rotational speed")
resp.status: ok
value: 6700 rpm
